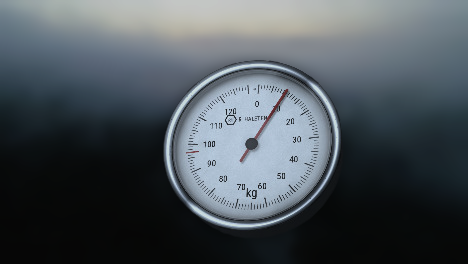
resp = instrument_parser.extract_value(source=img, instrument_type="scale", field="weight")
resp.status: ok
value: 10 kg
